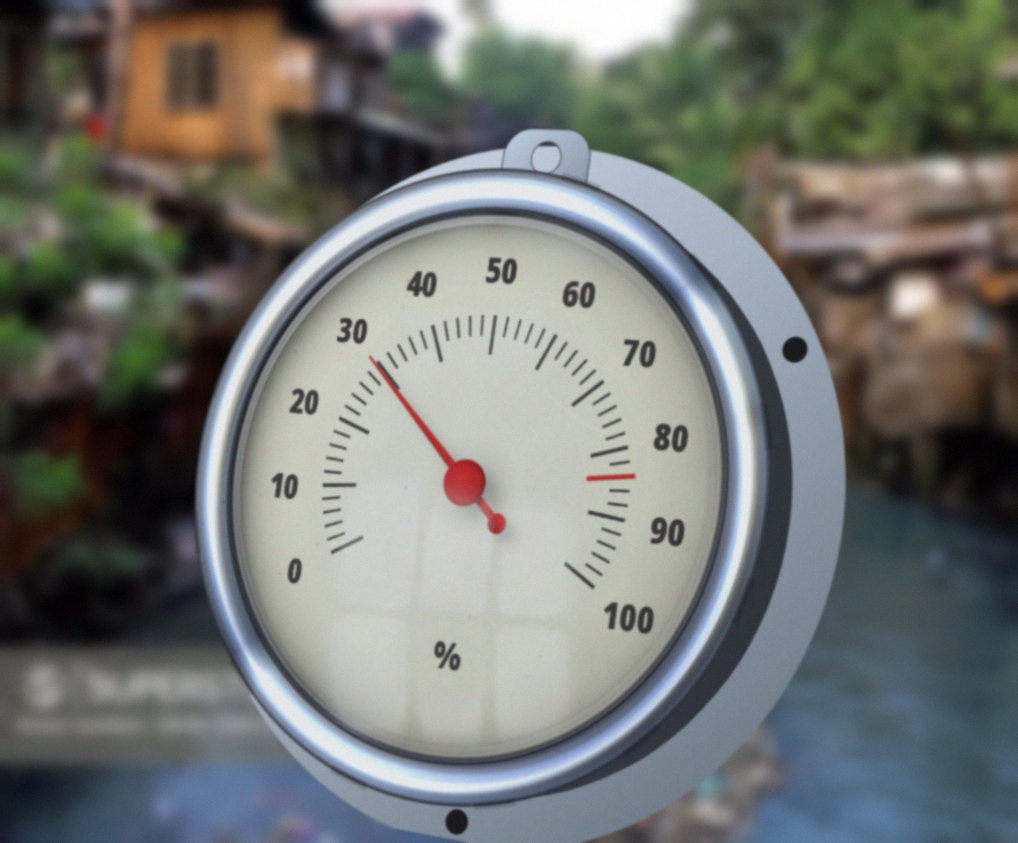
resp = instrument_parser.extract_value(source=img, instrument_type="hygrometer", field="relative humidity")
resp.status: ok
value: 30 %
